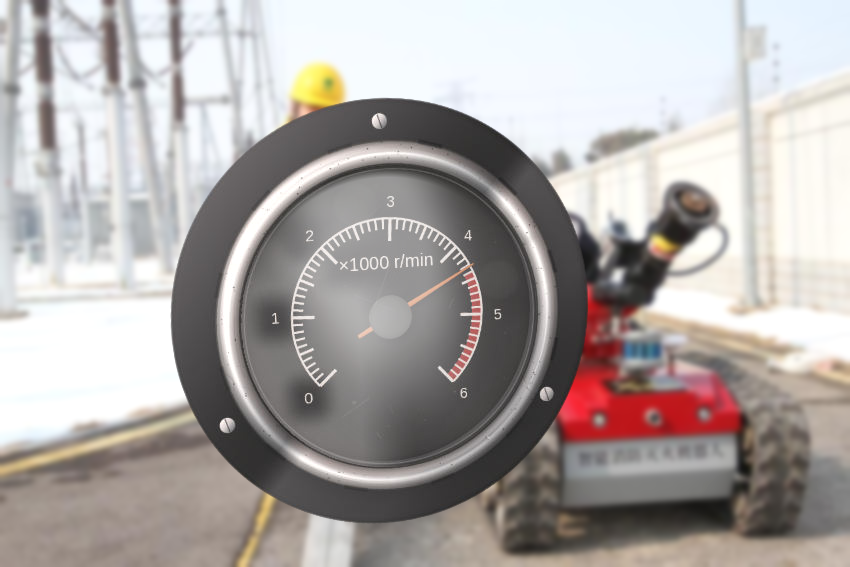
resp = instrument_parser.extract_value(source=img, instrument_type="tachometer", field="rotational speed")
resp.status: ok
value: 4300 rpm
